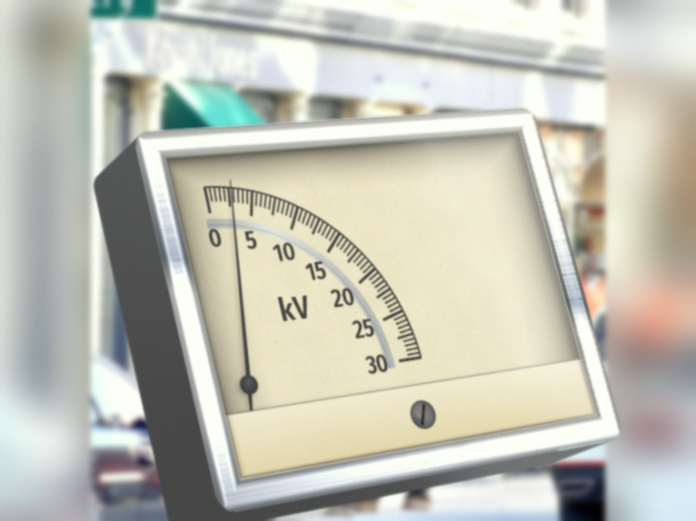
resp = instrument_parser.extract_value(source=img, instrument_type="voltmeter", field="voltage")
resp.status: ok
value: 2.5 kV
